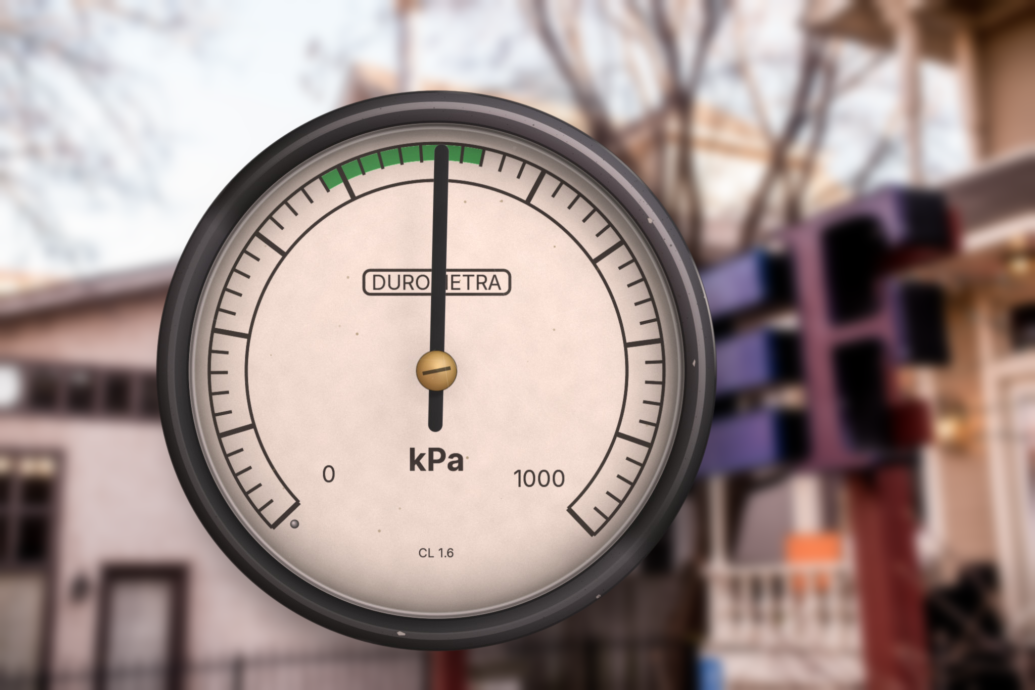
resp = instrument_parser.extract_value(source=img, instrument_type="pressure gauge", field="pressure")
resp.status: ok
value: 500 kPa
